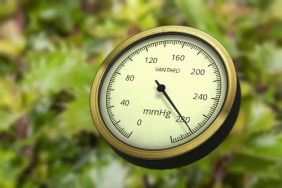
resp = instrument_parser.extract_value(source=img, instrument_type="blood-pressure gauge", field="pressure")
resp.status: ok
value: 280 mmHg
